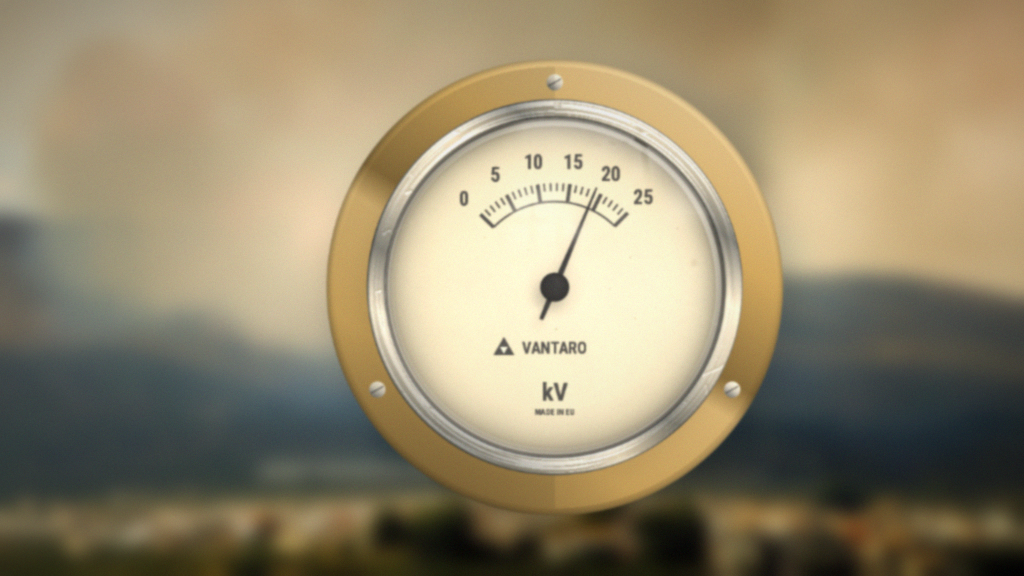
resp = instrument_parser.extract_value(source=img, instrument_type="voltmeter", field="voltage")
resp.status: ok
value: 19 kV
